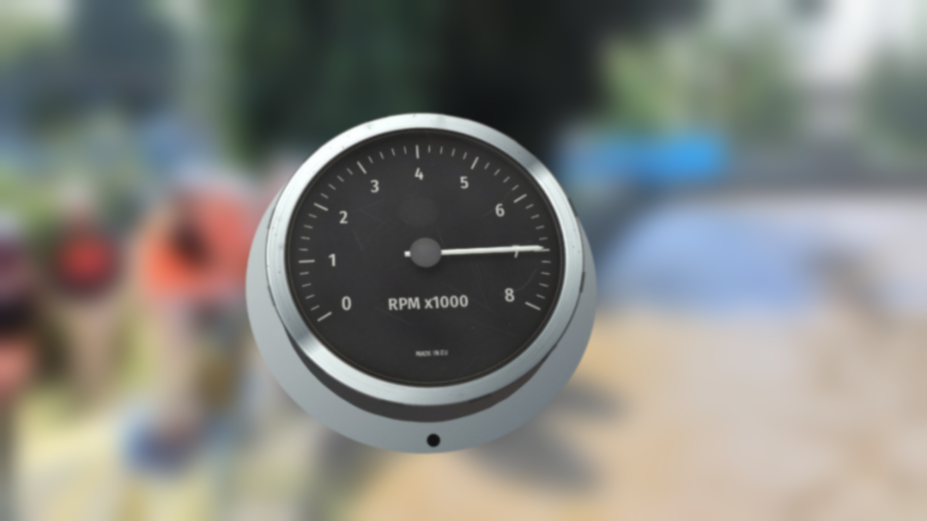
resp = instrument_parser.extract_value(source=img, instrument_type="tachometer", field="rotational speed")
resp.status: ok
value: 7000 rpm
